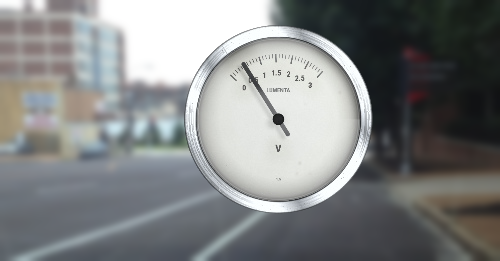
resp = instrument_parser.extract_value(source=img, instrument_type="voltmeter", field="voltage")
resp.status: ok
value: 0.5 V
